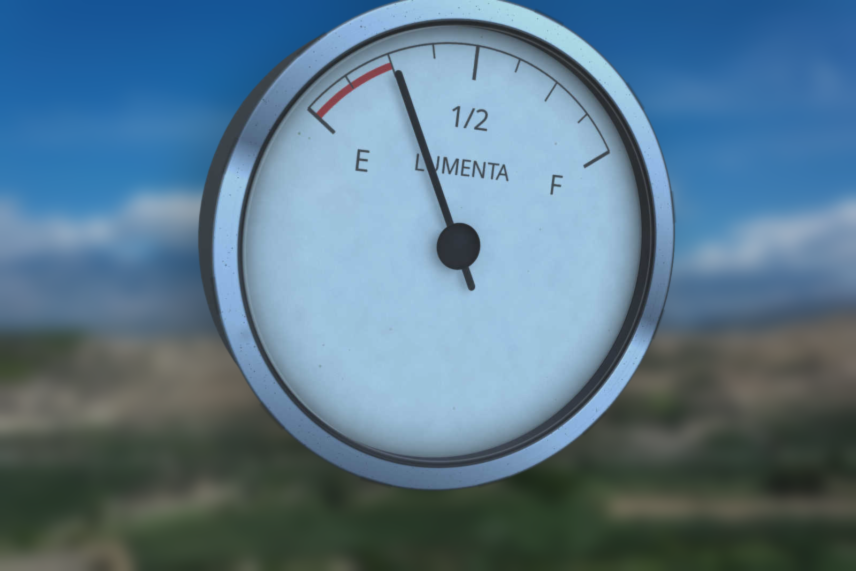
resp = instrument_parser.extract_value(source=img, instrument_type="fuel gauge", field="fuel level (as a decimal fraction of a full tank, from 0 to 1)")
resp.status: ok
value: 0.25
